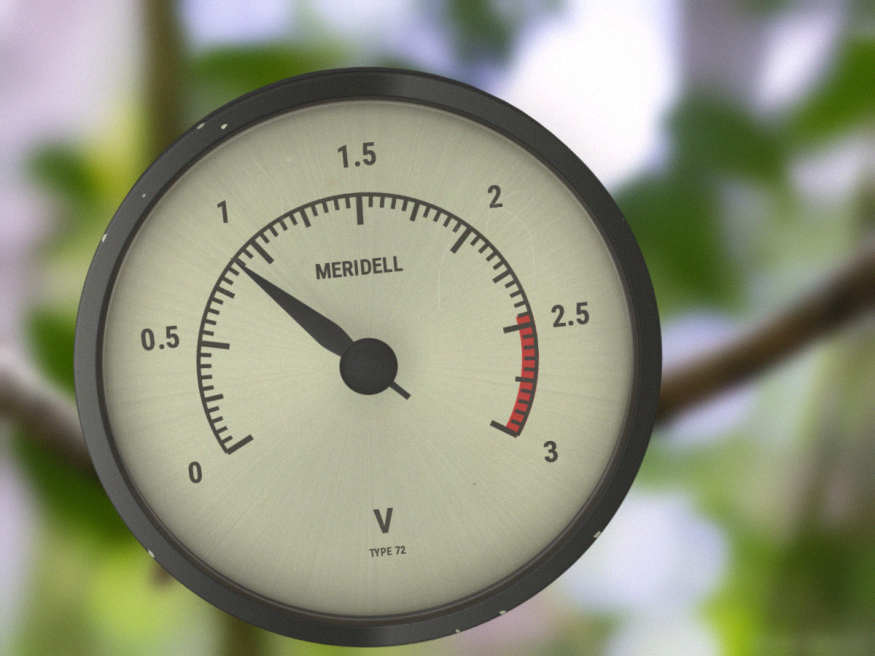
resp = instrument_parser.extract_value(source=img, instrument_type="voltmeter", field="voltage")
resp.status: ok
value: 0.9 V
